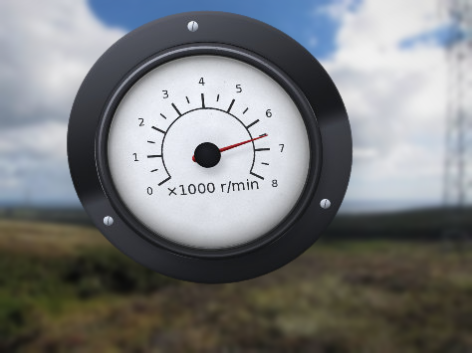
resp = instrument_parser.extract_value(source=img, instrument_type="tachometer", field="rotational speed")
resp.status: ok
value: 6500 rpm
